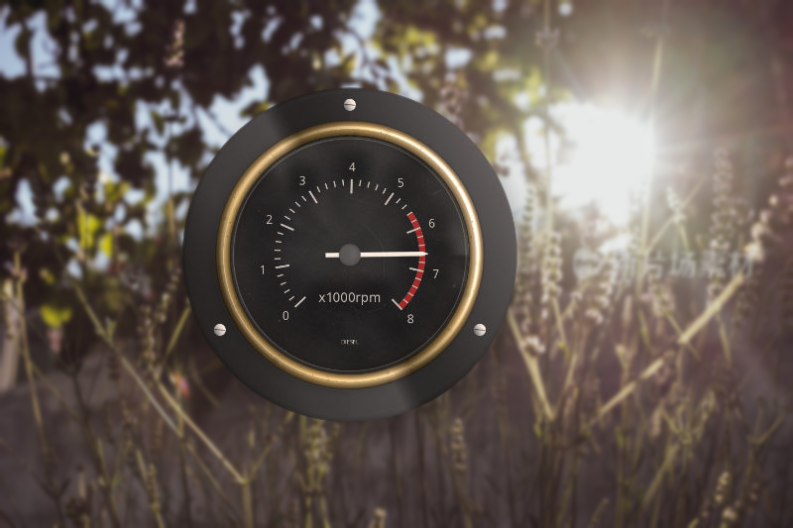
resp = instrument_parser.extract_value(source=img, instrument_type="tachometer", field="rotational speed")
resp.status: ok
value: 6600 rpm
